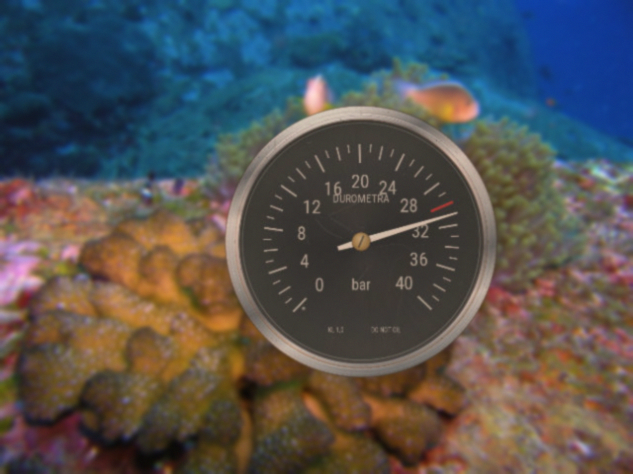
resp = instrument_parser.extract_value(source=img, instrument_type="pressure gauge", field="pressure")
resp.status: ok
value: 31 bar
